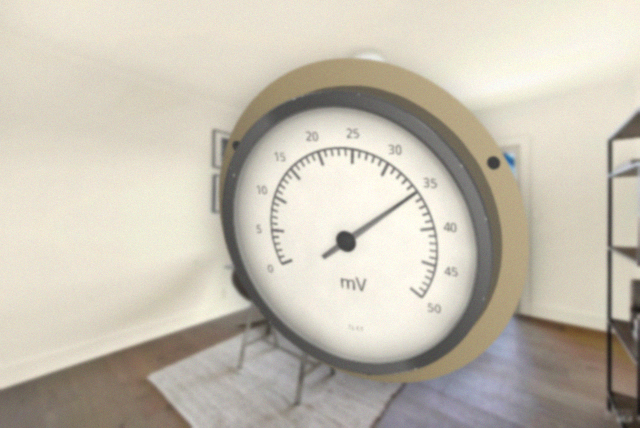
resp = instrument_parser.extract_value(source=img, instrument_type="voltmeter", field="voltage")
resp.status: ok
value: 35 mV
